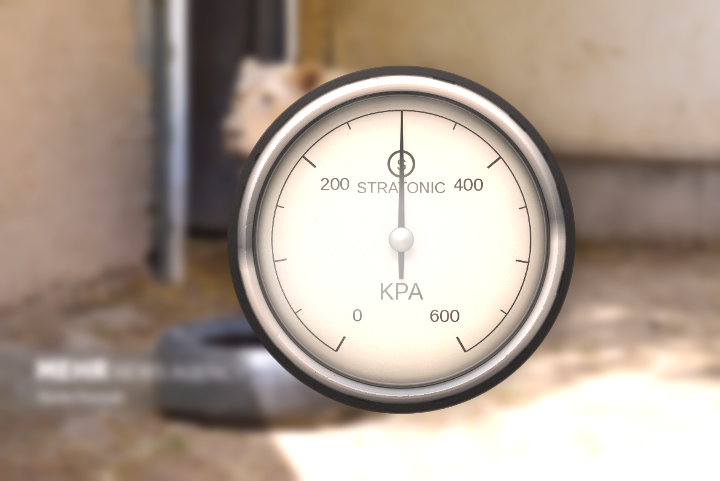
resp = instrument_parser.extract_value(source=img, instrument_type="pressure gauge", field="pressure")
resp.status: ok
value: 300 kPa
